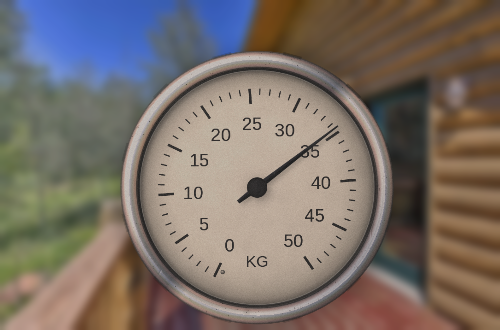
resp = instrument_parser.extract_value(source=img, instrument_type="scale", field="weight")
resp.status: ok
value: 34.5 kg
